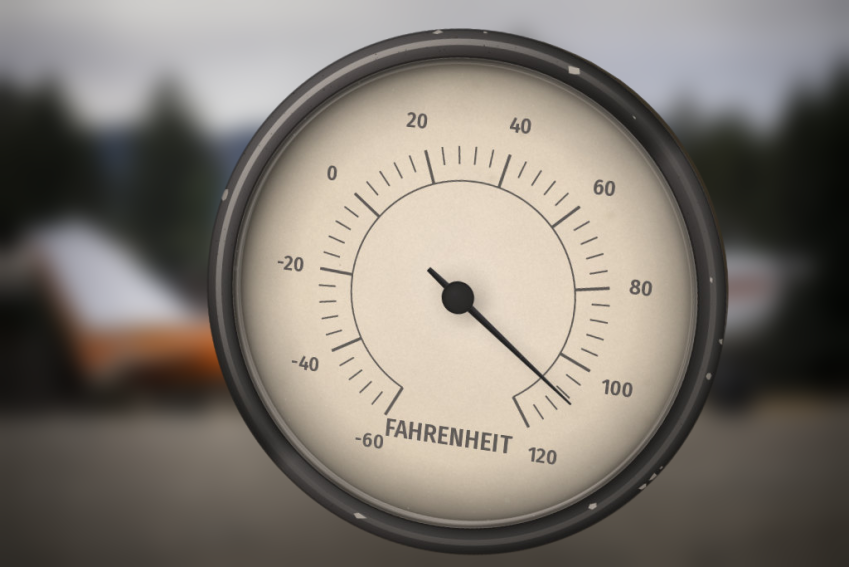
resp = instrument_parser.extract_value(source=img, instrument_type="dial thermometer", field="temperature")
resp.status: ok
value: 108 °F
